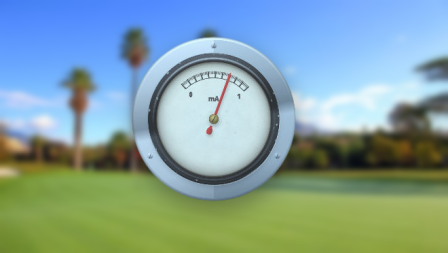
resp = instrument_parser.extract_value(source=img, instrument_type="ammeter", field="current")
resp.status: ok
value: 0.7 mA
